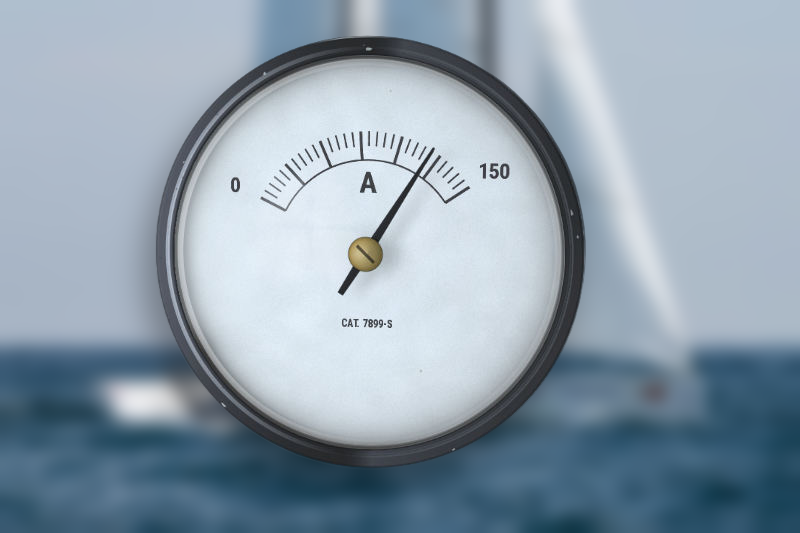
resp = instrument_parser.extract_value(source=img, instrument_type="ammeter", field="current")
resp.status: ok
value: 120 A
